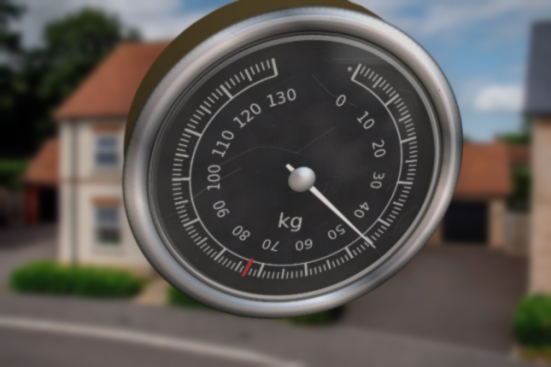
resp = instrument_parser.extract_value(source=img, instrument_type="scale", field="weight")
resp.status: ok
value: 45 kg
